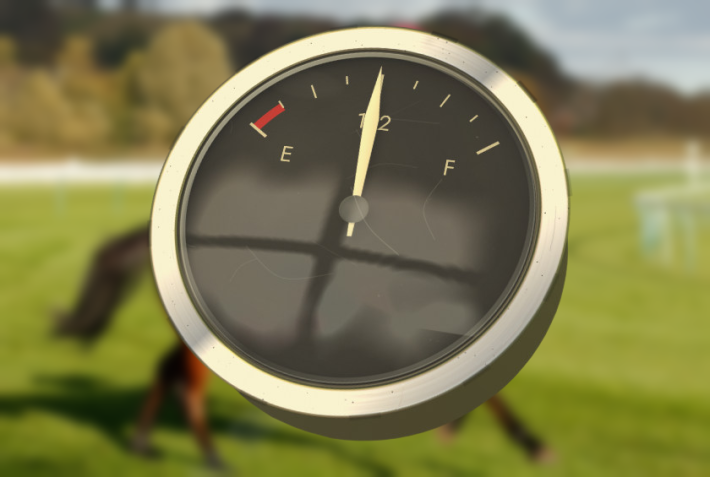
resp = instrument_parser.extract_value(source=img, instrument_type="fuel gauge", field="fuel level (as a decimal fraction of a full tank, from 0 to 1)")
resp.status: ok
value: 0.5
